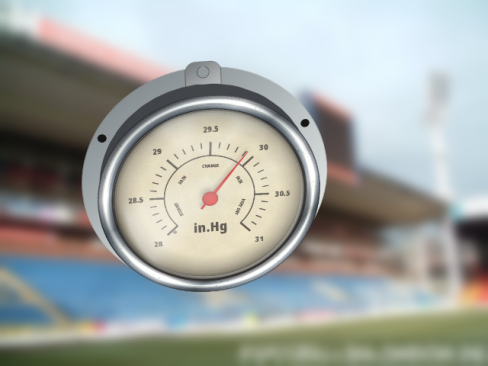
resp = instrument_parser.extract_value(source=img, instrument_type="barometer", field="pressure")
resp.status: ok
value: 29.9 inHg
